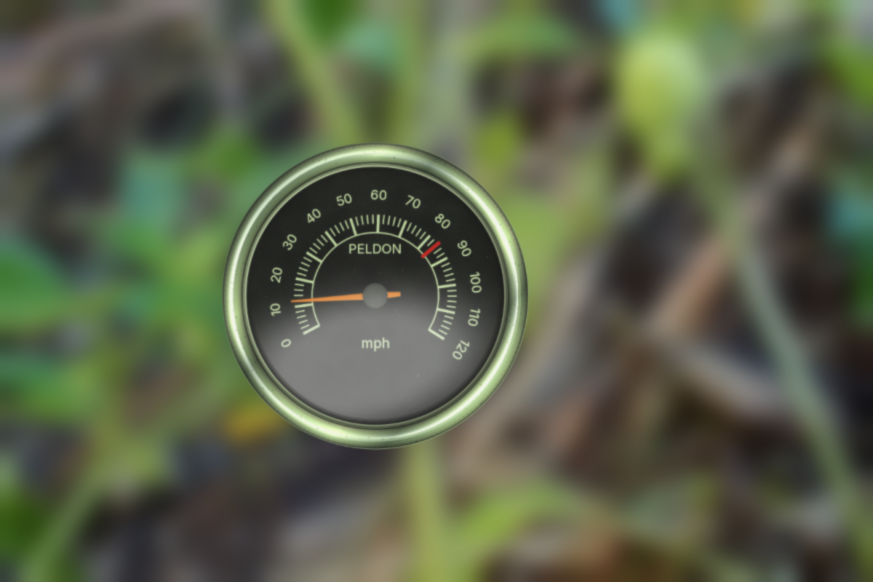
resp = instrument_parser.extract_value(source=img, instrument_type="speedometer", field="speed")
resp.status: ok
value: 12 mph
